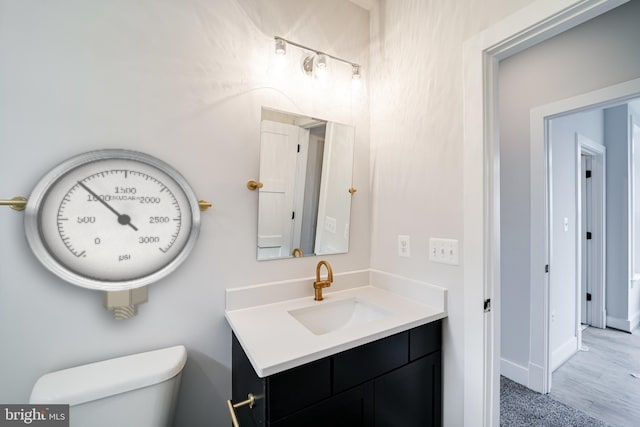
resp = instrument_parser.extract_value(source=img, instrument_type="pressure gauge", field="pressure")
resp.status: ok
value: 1000 psi
